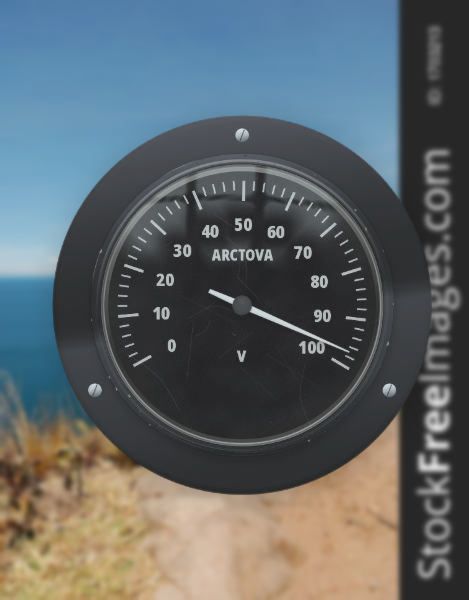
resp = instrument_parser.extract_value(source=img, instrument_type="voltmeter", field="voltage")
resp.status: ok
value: 97 V
